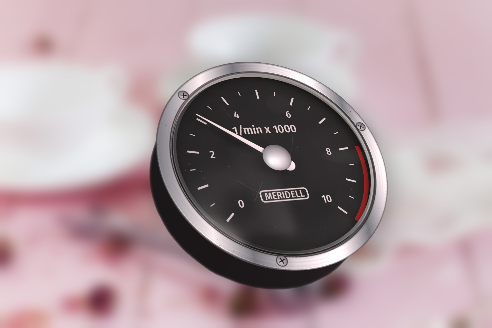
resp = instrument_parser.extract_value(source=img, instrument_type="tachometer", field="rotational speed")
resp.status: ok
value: 3000 rpm
